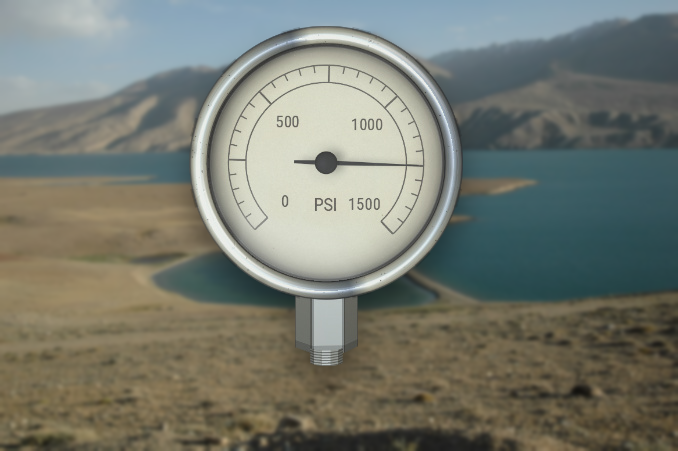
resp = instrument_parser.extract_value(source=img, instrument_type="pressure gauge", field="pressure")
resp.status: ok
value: 1250 psi
